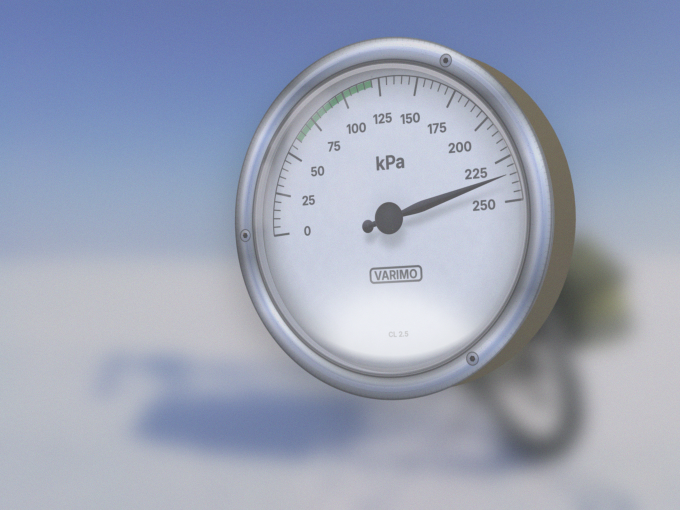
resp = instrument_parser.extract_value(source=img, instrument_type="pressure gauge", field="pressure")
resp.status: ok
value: 235 kPa
